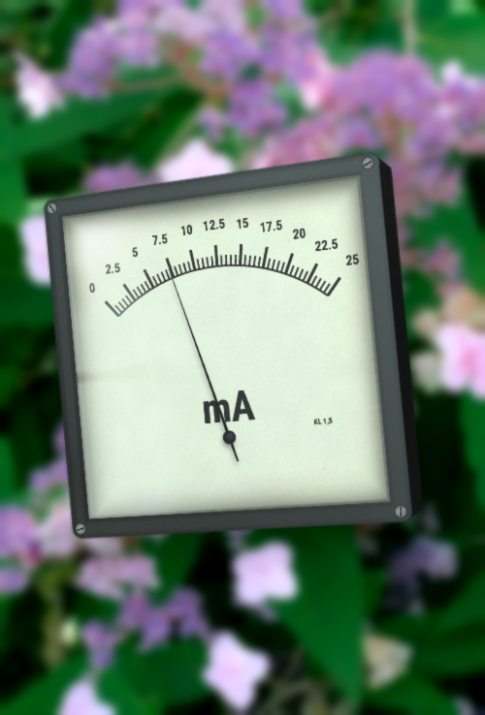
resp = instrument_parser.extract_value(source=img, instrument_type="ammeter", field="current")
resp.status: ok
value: 7.5 mA
